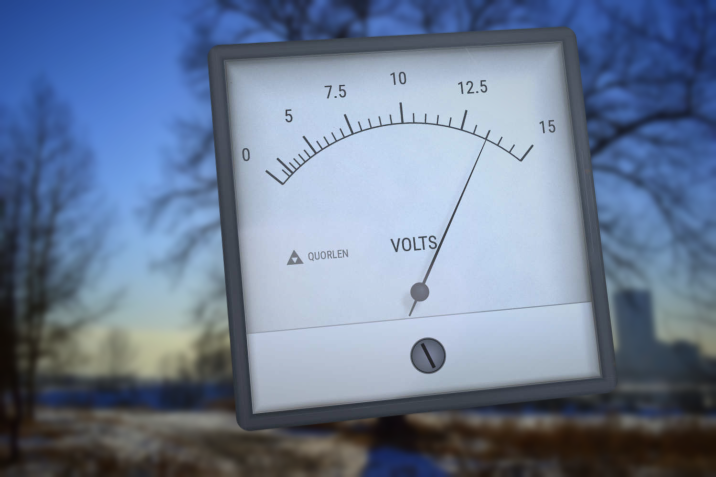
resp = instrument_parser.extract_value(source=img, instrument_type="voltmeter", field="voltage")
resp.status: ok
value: 13.5 V
